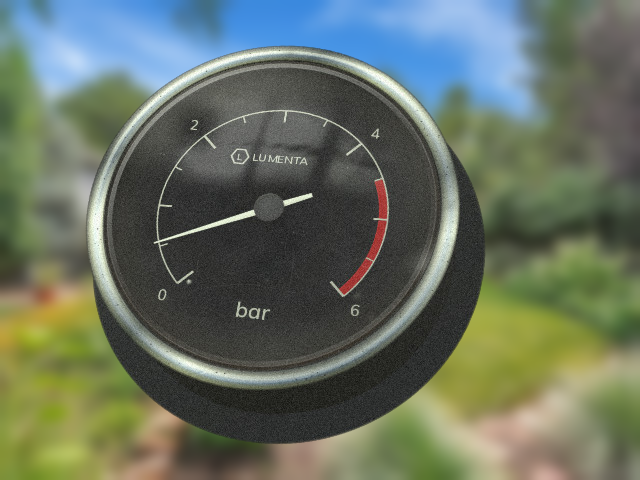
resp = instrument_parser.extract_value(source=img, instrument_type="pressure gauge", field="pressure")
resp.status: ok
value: 0.5 bar
